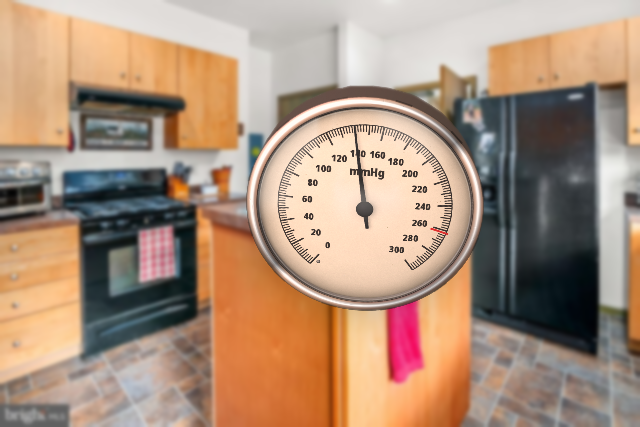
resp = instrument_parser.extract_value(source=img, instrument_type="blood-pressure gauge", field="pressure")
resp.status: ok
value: 140 mmHg
